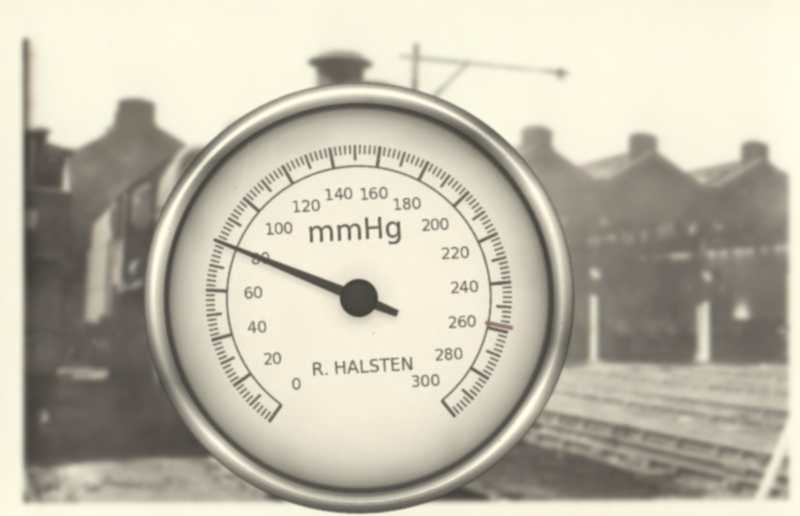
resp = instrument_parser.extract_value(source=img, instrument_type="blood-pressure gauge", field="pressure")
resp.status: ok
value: 80 mmHg
